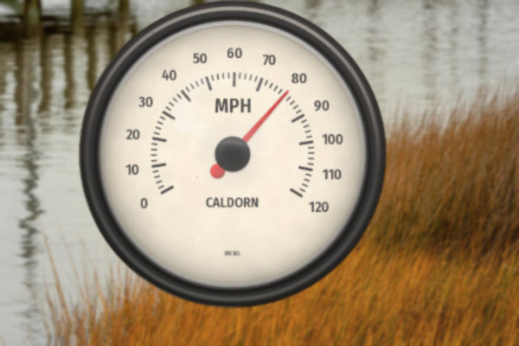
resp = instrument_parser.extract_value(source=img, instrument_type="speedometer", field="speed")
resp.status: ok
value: 80 mph
